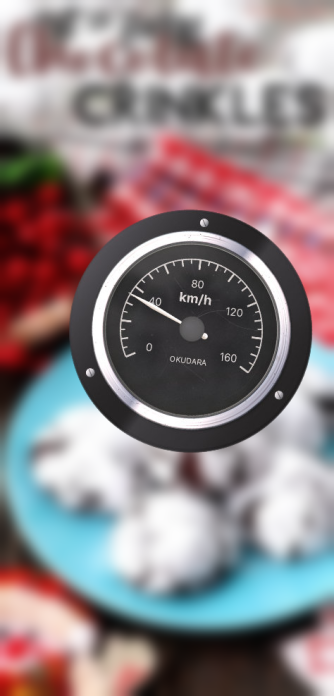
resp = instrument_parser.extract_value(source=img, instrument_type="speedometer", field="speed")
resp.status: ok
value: 35 km/h
